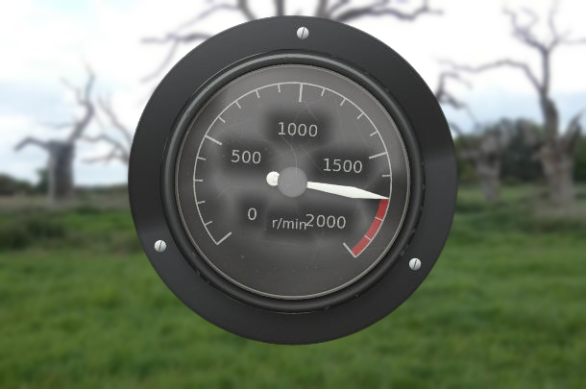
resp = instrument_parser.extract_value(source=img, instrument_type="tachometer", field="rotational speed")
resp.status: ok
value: 1700 rpm
